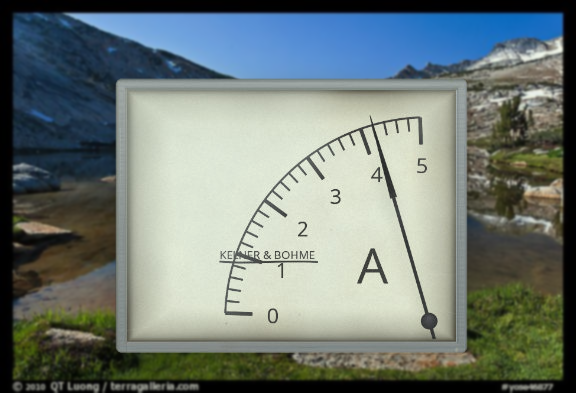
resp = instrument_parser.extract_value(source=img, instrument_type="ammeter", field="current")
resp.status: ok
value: 4.2 A
